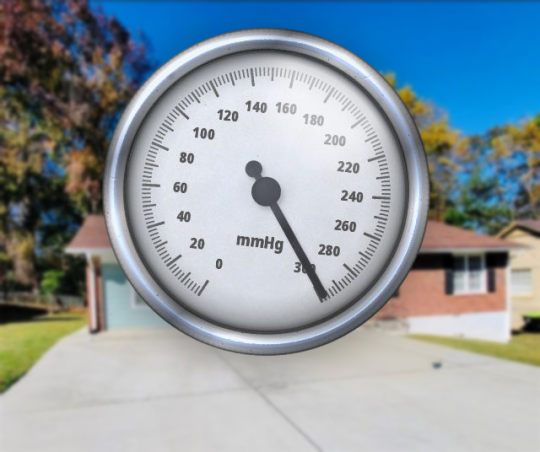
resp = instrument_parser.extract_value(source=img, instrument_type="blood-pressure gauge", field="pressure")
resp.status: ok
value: 298 mmHg
